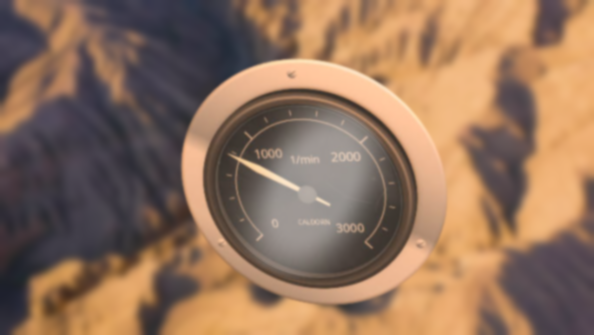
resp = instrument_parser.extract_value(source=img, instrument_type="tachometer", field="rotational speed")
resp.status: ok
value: 800 rpm
